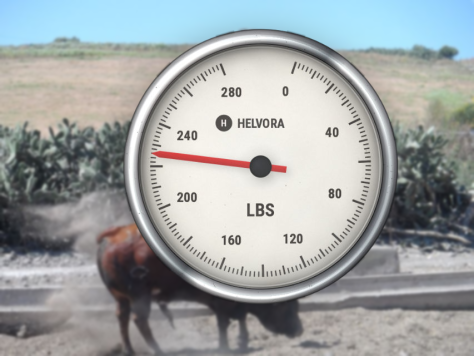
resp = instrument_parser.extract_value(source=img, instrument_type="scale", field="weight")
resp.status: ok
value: 226 lb
